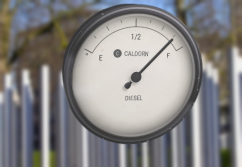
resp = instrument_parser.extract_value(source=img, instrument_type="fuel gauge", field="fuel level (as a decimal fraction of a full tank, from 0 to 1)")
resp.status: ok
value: 0.875
